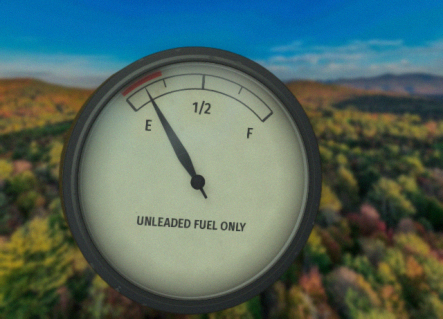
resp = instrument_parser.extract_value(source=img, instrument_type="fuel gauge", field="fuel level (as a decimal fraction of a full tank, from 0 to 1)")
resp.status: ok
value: 0.125
